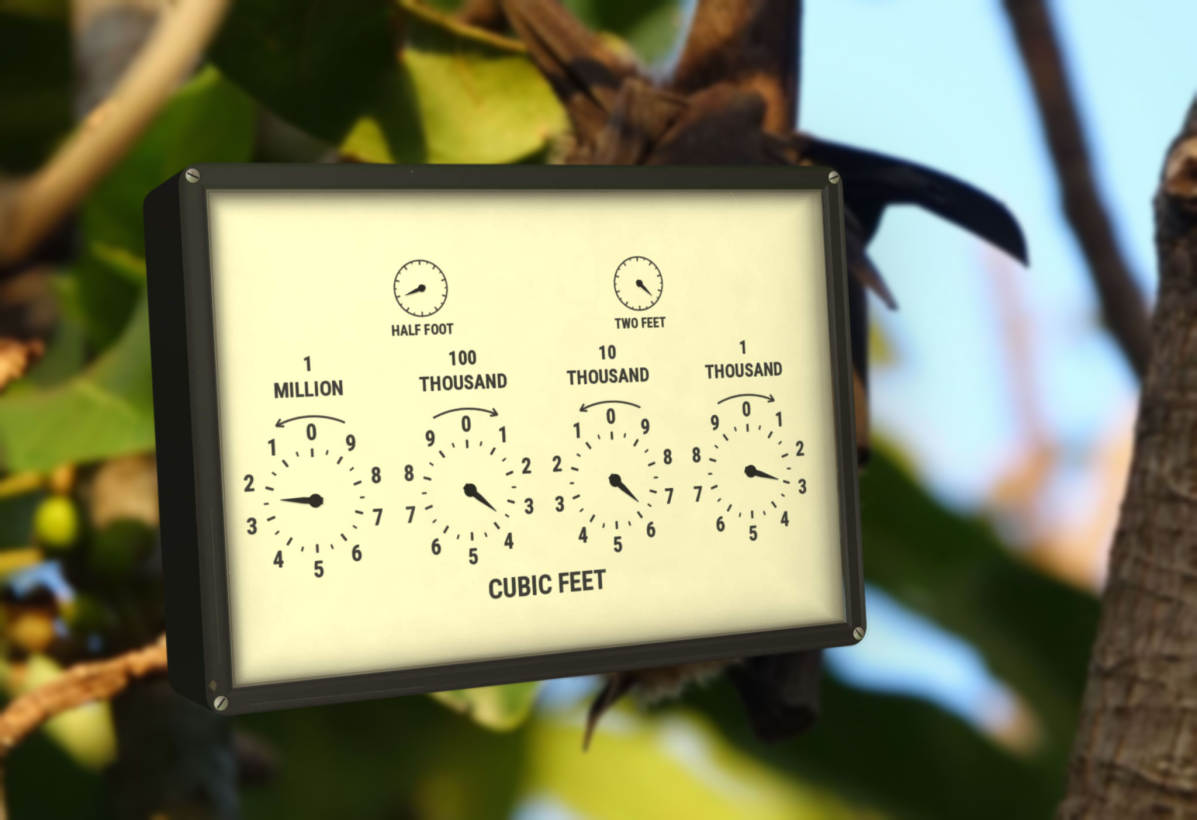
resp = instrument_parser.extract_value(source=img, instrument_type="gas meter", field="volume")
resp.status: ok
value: 236300 ft³
